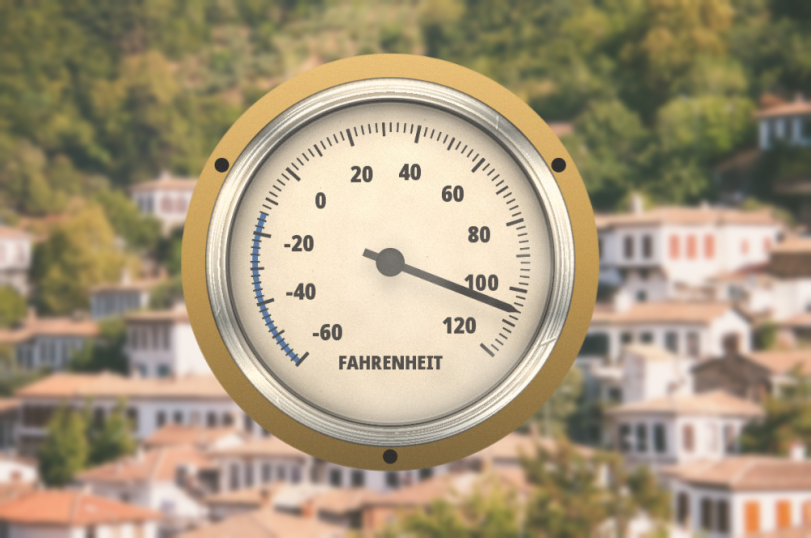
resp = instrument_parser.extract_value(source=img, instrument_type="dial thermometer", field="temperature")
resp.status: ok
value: 106 °F
